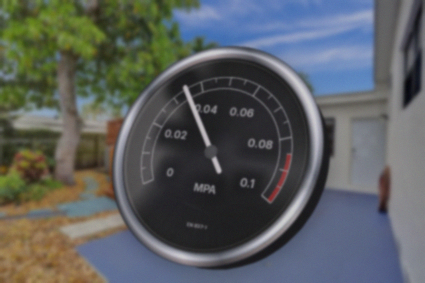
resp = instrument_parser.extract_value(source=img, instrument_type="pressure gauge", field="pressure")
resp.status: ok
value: 0.035 MPa
